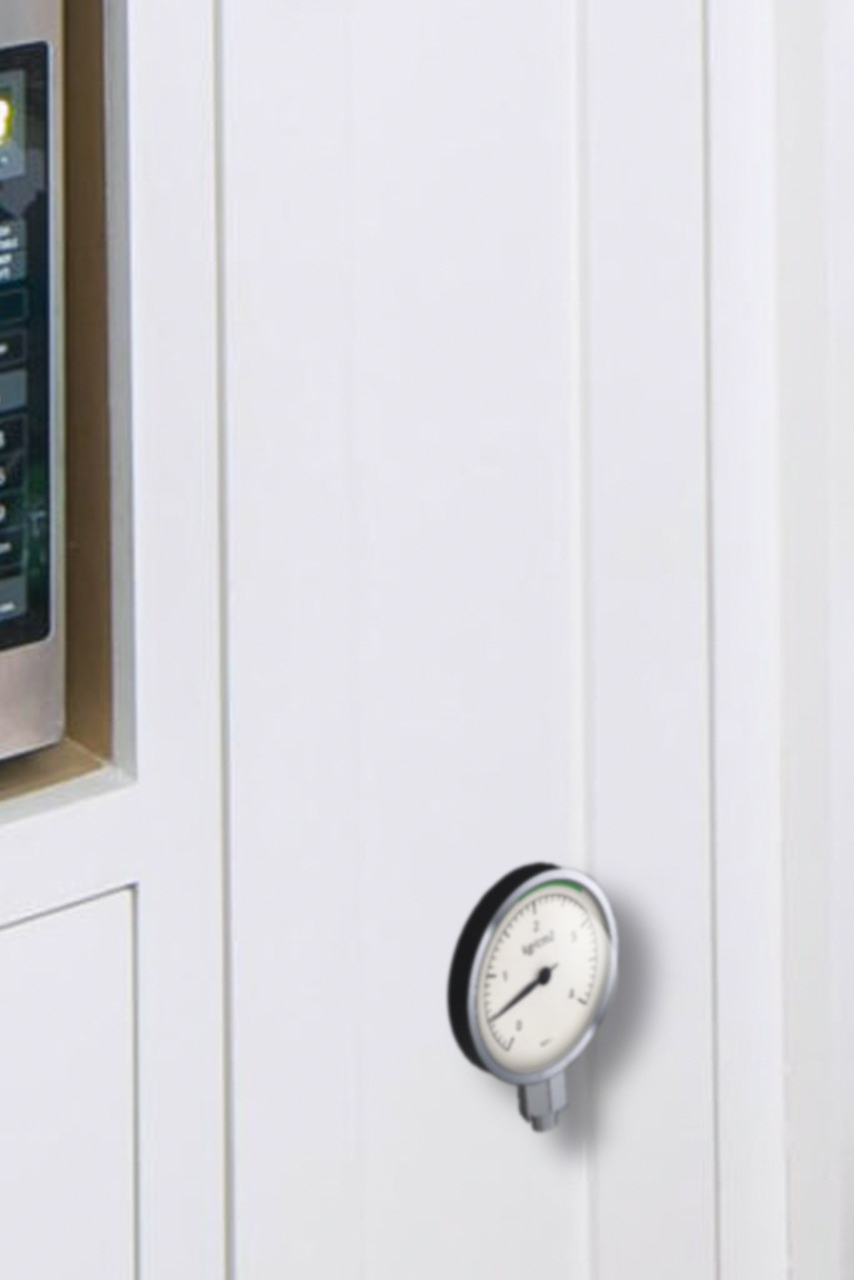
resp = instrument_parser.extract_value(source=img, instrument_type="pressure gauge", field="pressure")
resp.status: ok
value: 0.5 kg/cm²
